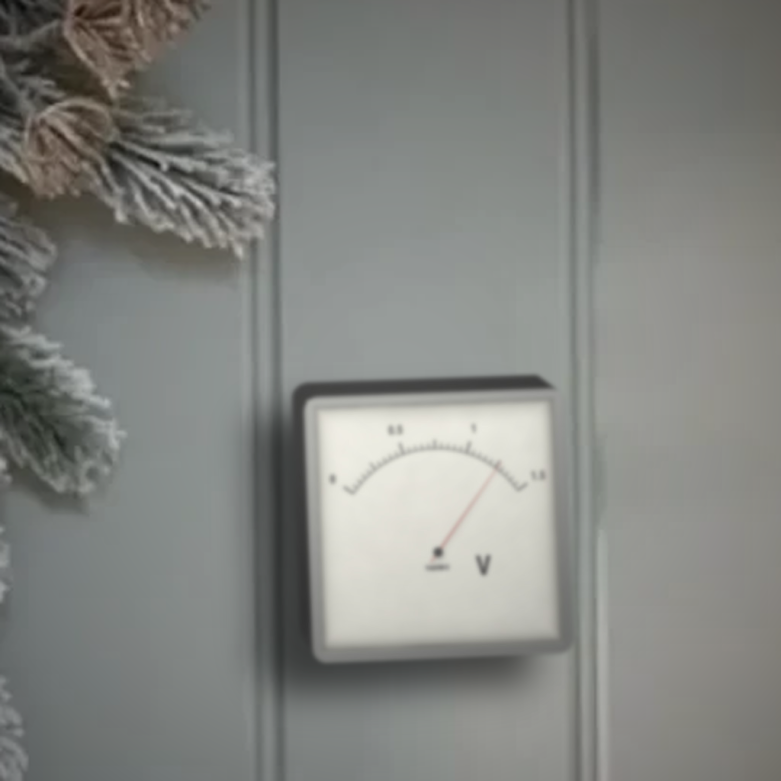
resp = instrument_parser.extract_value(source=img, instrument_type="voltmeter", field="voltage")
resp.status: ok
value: 1.25 V
